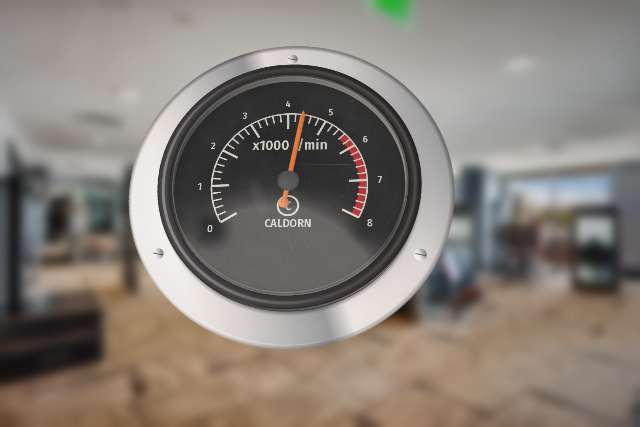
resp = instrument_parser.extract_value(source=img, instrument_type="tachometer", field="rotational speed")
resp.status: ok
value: 4400 rpm
